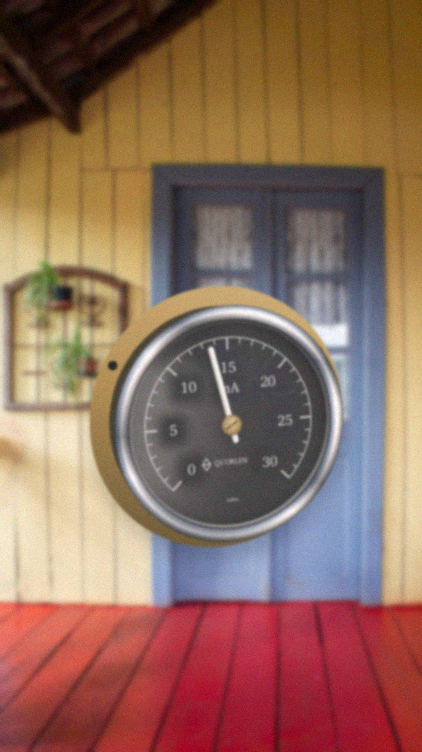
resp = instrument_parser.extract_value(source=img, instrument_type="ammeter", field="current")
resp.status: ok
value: 13.5 mA
